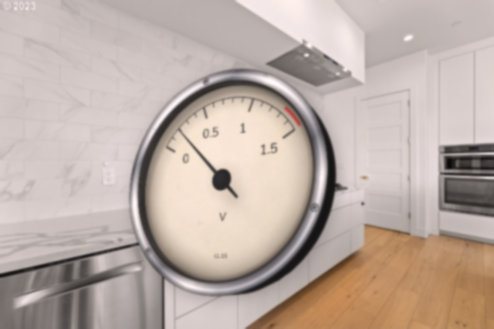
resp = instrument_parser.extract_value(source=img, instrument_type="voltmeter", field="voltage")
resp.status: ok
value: 0.2 V
